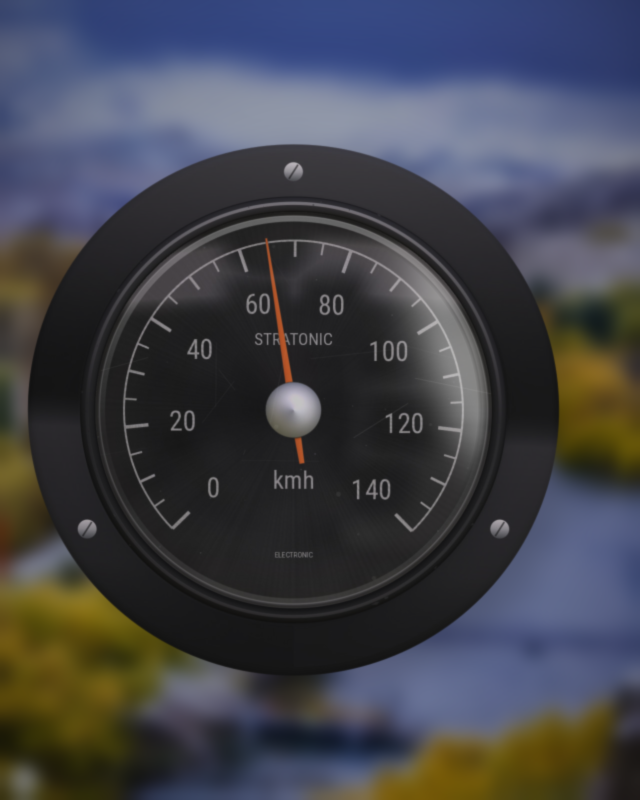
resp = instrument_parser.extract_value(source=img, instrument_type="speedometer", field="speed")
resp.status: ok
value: 65 km/h
